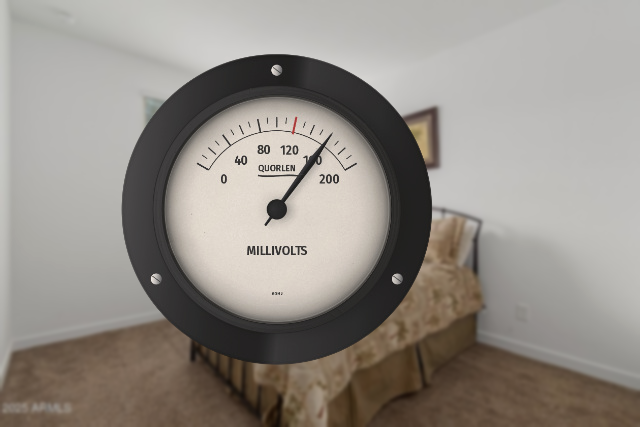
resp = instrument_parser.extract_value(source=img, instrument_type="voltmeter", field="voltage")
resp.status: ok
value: 160 mV
